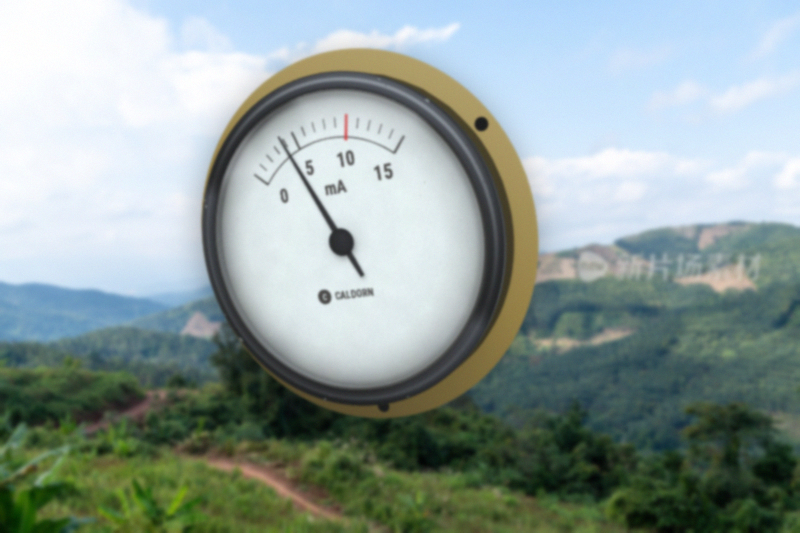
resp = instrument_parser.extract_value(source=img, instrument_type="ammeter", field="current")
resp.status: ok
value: 4 mA
